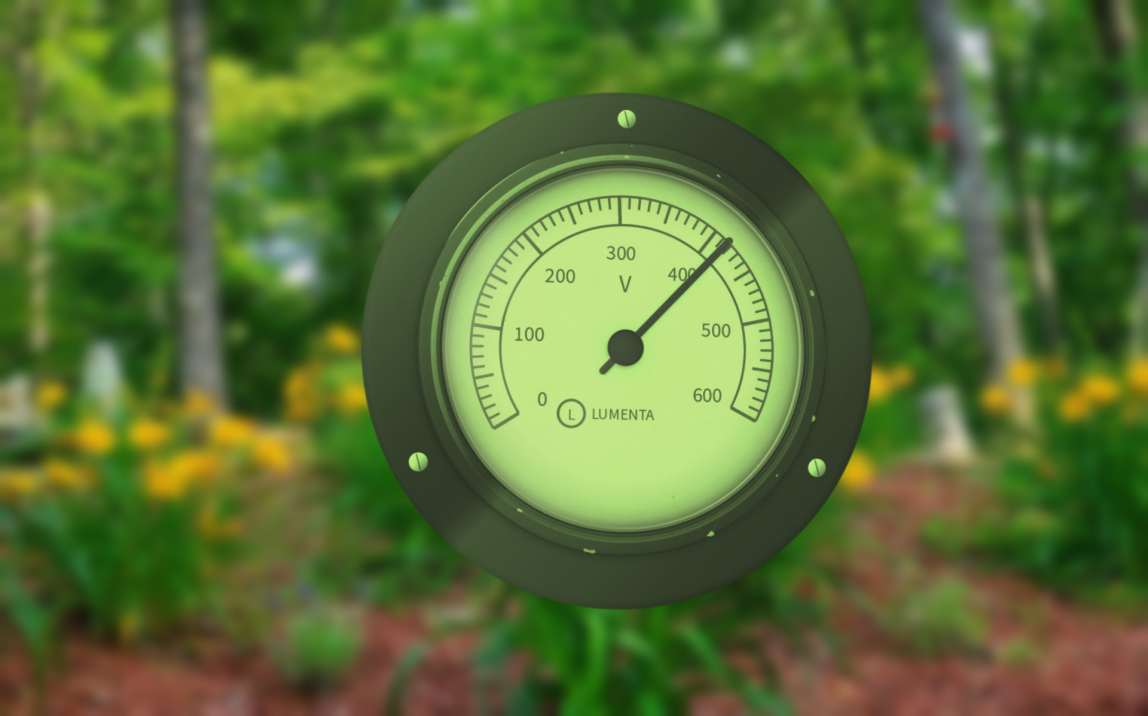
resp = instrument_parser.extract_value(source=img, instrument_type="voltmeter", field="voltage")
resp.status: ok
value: 415 V
